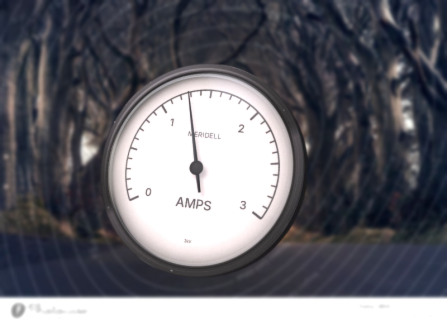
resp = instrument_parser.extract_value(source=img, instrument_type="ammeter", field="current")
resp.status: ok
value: 1.3 A
